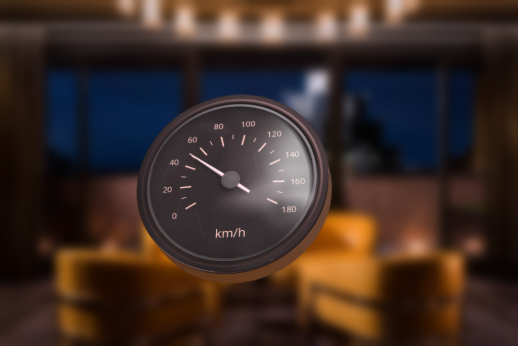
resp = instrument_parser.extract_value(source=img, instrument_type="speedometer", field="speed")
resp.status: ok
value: 50 km/h
